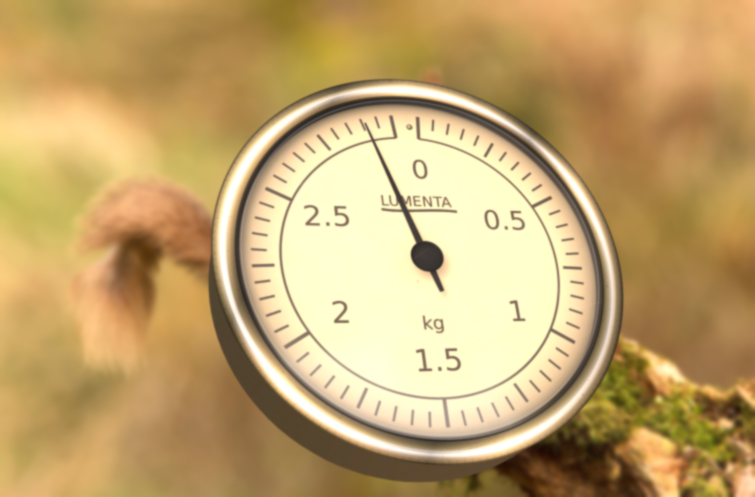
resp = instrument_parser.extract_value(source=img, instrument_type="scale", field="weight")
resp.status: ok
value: 2.9 kg
